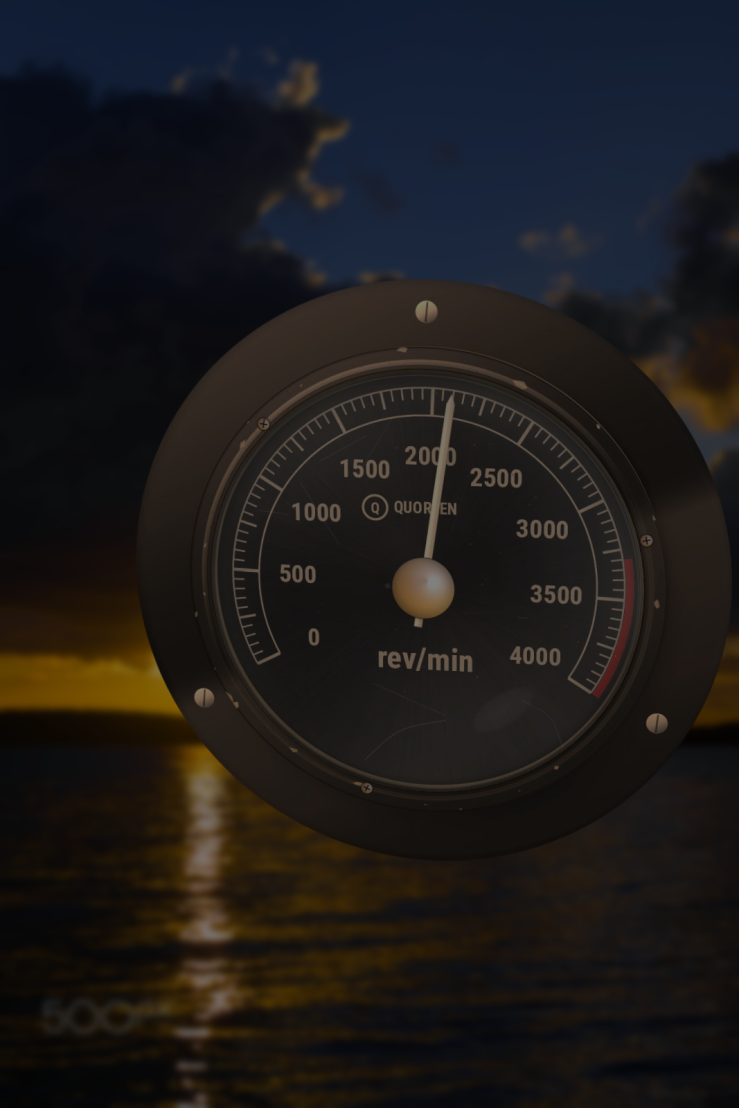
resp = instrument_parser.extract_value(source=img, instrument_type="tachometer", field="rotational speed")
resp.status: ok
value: 2100 rpm
